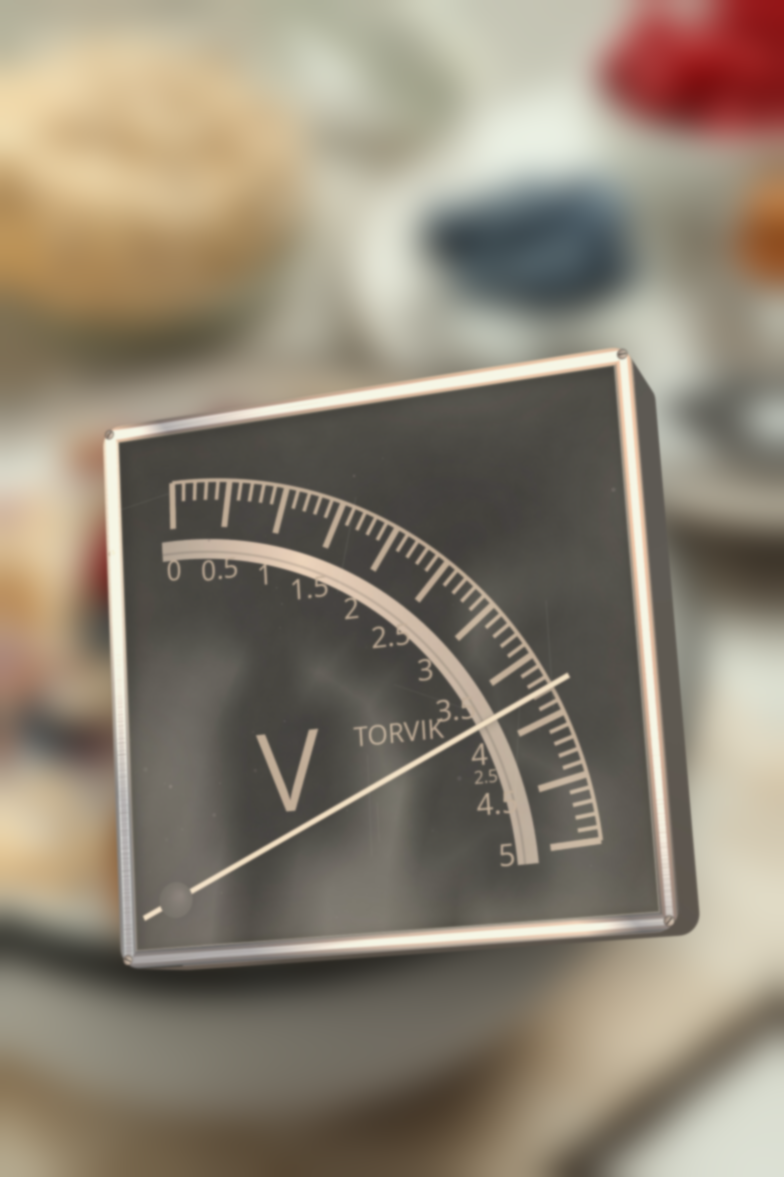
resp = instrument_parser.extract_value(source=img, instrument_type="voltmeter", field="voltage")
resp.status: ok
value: 3.8 V
